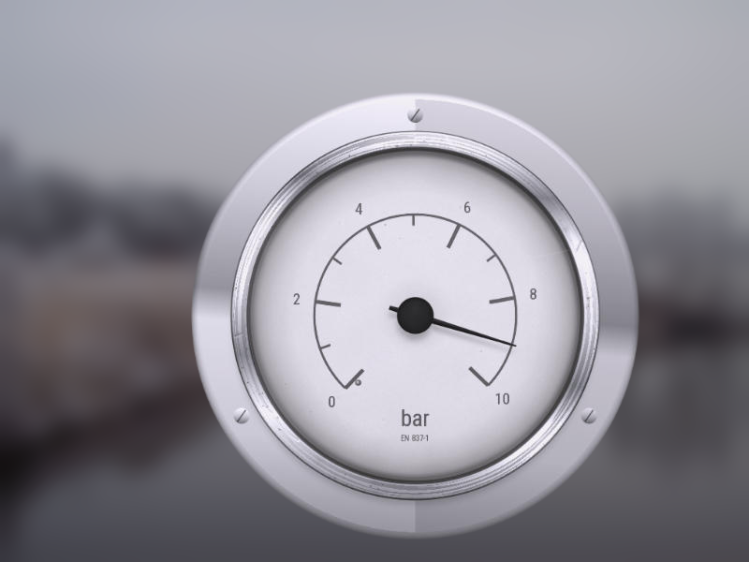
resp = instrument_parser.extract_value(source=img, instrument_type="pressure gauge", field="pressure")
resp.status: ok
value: 9 bar
